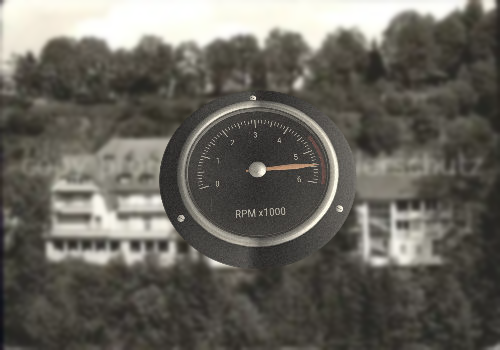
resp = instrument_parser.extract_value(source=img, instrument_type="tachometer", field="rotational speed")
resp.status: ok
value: 5500 rpm
